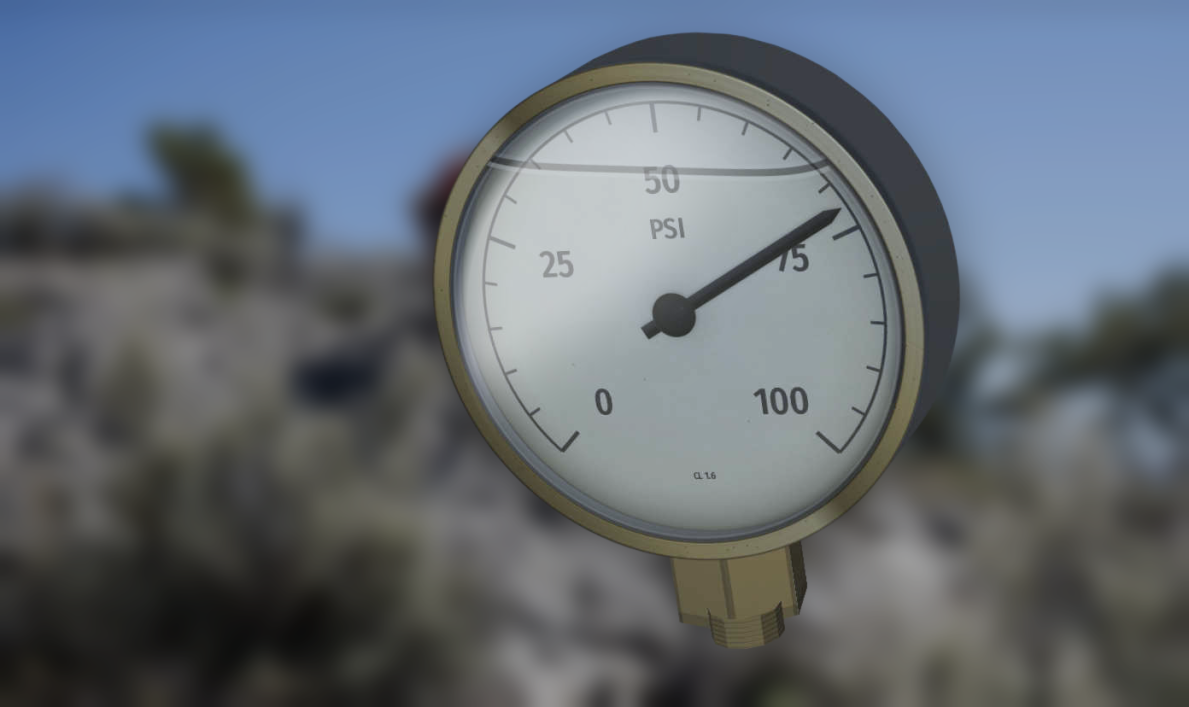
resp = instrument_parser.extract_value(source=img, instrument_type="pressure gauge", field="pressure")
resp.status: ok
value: 72.5 psi
